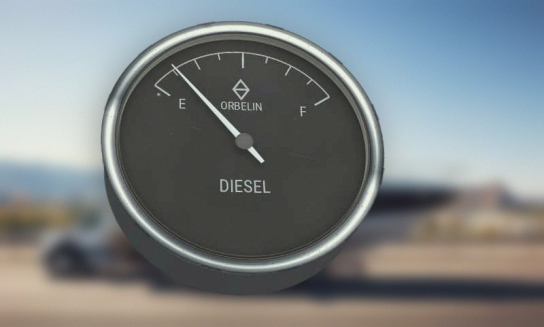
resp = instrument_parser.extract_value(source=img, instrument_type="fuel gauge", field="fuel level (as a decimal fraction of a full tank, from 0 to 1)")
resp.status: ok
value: 0.125
